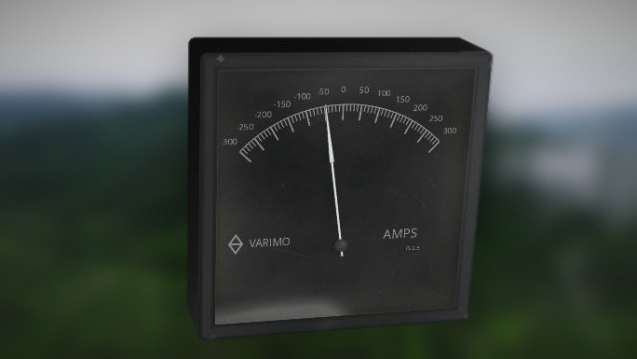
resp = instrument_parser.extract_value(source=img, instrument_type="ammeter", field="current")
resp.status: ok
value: -50 A
